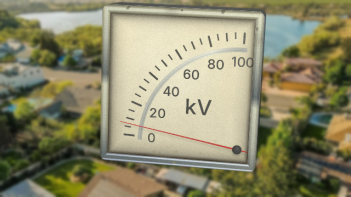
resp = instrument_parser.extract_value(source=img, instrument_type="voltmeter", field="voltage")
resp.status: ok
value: 7.5 kV
